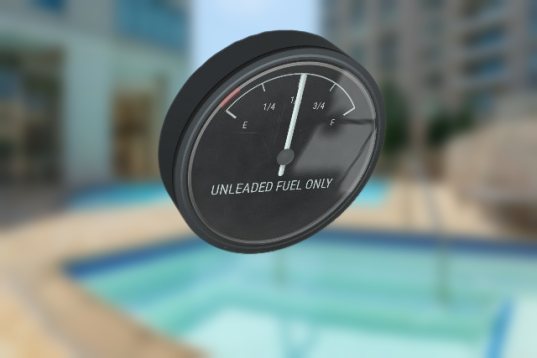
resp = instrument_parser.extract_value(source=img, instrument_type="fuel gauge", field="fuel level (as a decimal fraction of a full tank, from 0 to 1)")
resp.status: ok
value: 0.5
